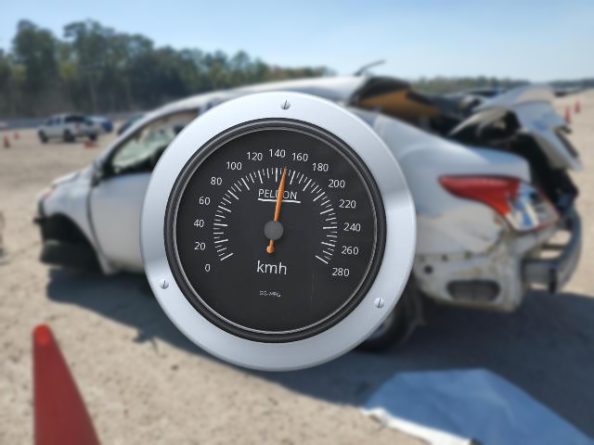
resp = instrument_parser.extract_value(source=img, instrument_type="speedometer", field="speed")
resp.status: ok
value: 150 km/h
